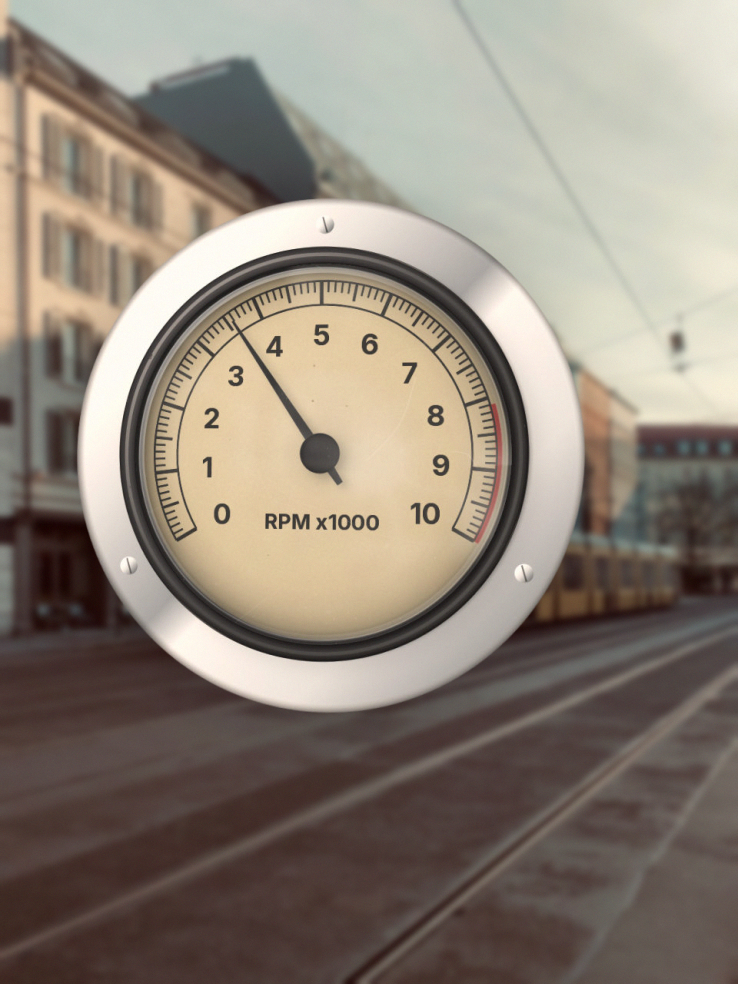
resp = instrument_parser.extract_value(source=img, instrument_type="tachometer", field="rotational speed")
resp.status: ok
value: 3600 rpm
